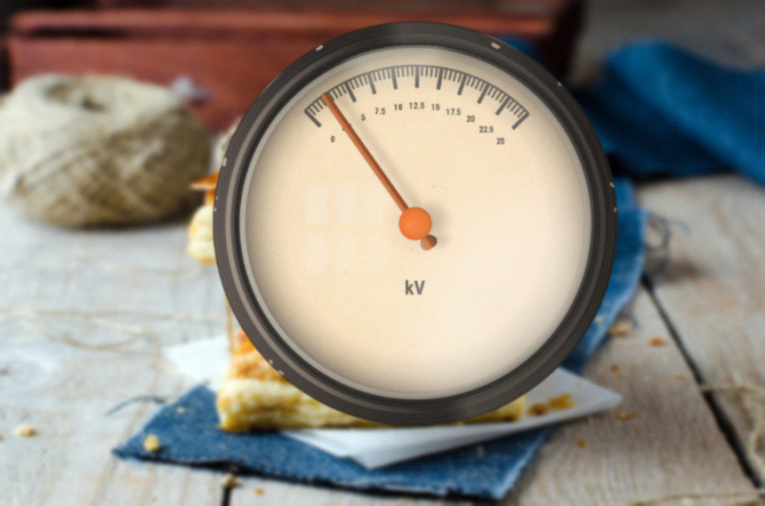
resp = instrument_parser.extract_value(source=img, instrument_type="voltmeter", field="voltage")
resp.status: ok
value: 2.5 kV
